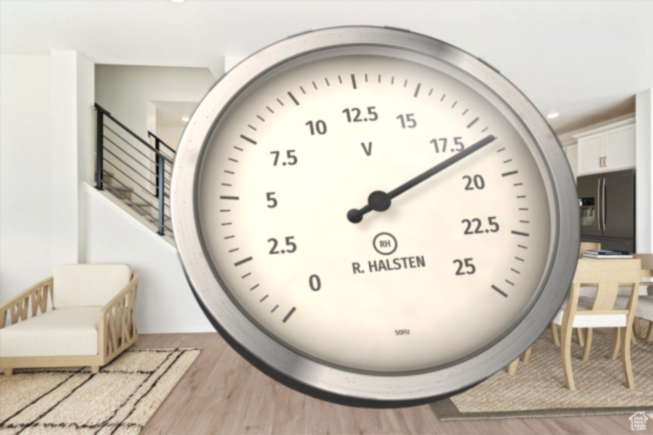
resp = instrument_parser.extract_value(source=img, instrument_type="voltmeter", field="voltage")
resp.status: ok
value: 18.5 V
